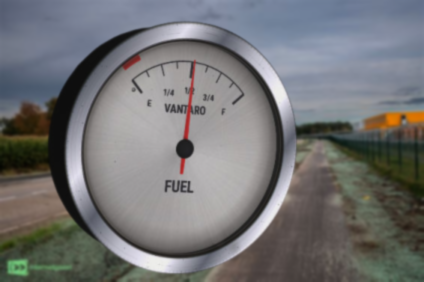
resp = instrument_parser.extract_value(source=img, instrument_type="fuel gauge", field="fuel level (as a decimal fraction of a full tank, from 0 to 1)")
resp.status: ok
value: 0.5
